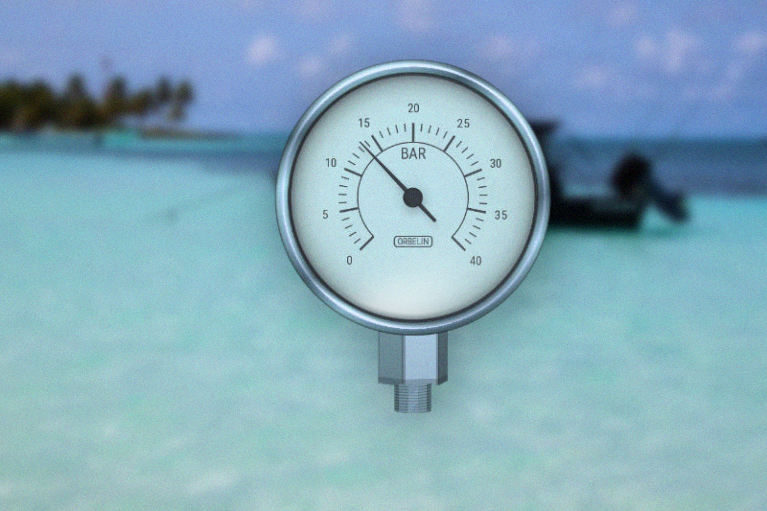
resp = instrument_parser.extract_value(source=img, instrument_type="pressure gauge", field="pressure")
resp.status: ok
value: 13.5 bar
